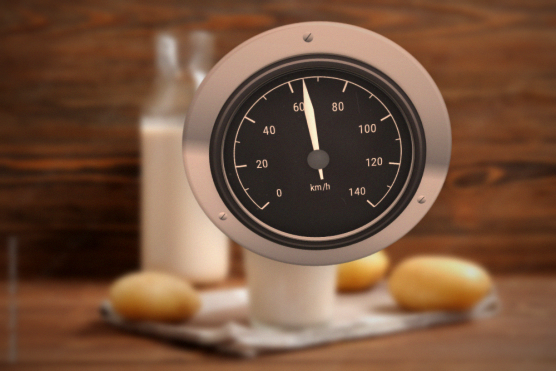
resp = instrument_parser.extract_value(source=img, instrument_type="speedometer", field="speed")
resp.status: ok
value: 65 km/h
